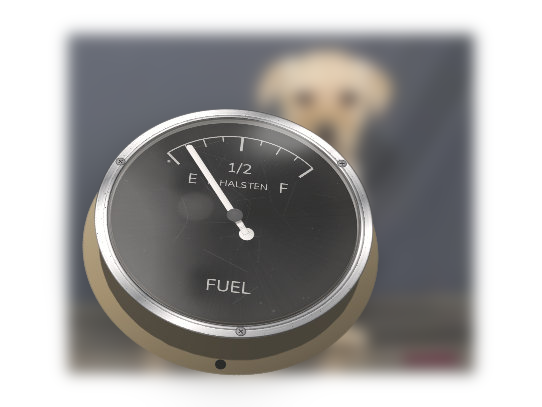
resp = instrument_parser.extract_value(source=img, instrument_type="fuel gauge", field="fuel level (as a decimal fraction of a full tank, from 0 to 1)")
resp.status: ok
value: 0.125
